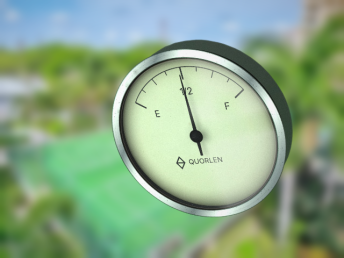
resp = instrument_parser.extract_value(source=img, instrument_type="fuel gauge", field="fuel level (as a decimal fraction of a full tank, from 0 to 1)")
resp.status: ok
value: 0.5
